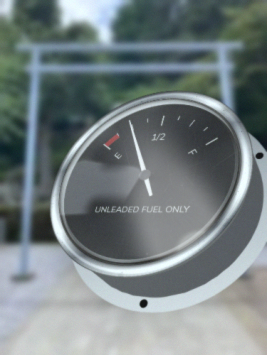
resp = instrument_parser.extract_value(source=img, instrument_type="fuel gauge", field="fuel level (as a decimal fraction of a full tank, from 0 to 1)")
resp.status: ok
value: 0.25
